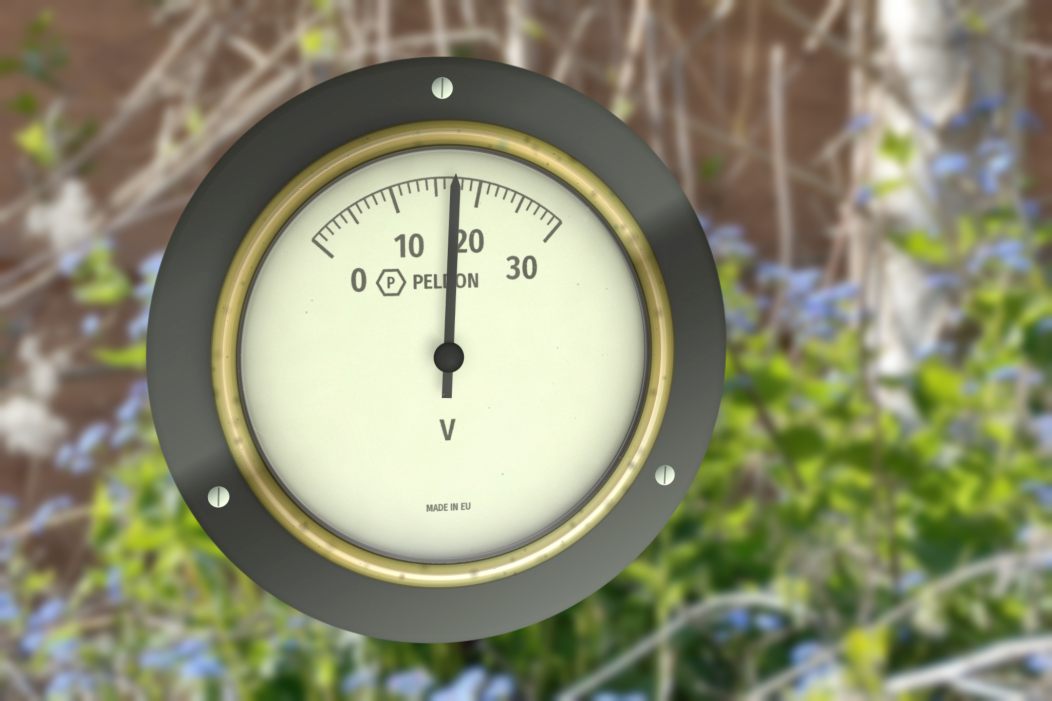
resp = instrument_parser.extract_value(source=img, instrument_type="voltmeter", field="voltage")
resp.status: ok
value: 17 V
